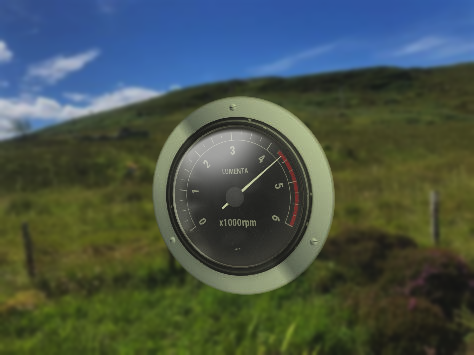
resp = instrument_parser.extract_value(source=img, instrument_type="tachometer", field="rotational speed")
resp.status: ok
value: 4375 rpm
